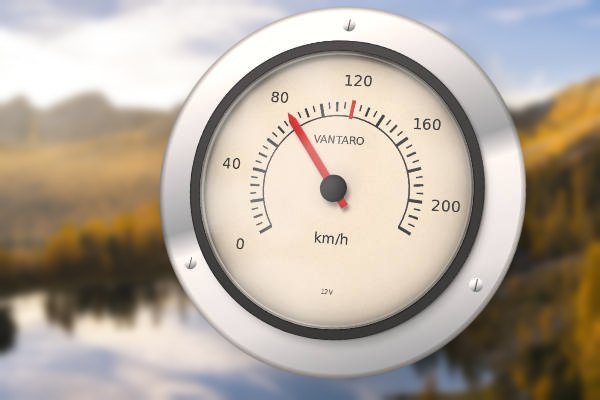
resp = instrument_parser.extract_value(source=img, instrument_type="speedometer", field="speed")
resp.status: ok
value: 80 km/h
